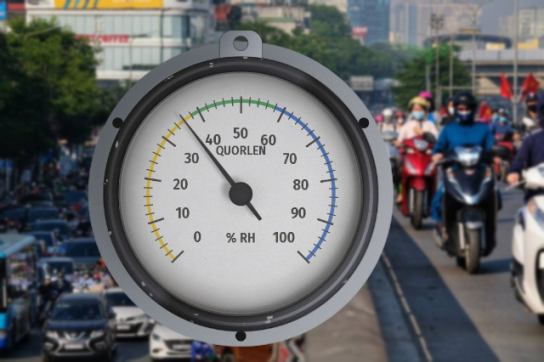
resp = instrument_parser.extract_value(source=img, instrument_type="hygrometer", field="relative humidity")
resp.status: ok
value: 36 %
